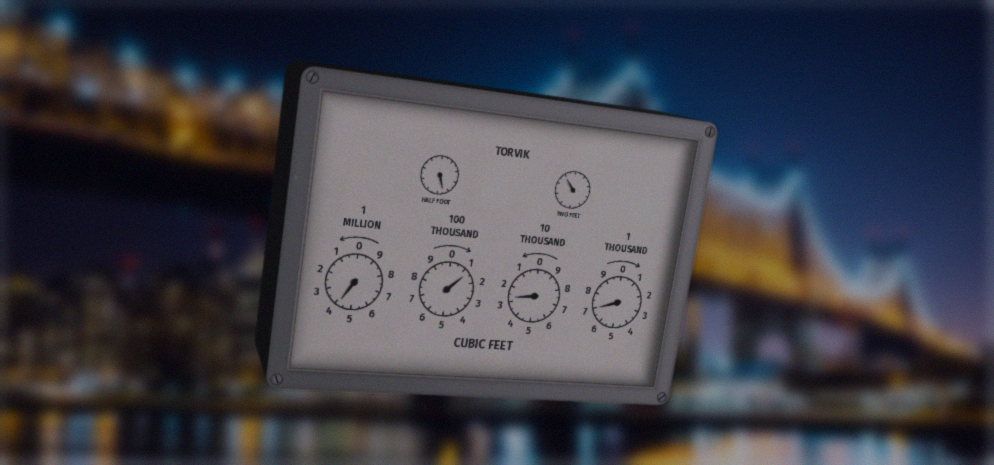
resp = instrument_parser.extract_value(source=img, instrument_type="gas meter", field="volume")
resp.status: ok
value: 412700 ft³
